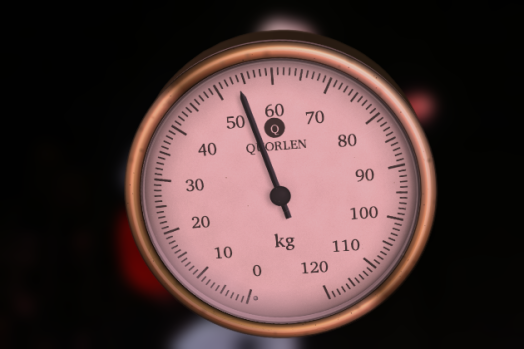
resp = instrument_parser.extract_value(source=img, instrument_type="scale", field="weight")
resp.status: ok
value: 54 kg
